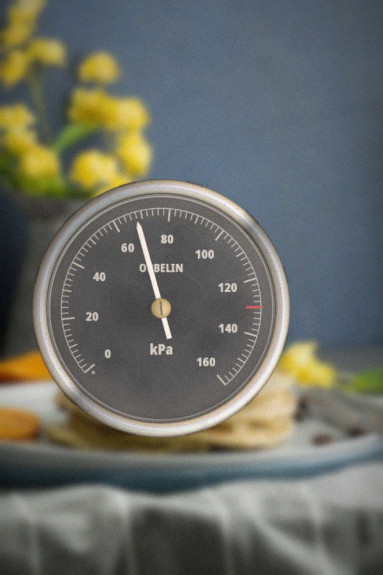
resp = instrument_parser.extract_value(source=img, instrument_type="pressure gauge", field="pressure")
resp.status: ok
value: 68 kPa
